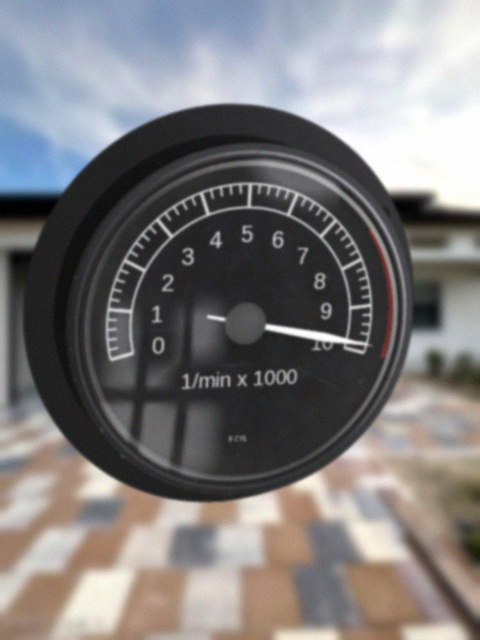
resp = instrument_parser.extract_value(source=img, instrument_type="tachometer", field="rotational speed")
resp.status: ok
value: 9800 rpm
